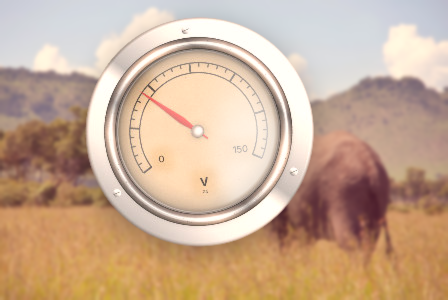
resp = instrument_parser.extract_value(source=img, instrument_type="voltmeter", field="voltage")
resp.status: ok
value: 45 V
